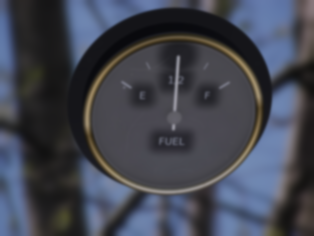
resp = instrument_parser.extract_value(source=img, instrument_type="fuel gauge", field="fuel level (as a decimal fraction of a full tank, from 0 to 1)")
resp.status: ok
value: 0.5
